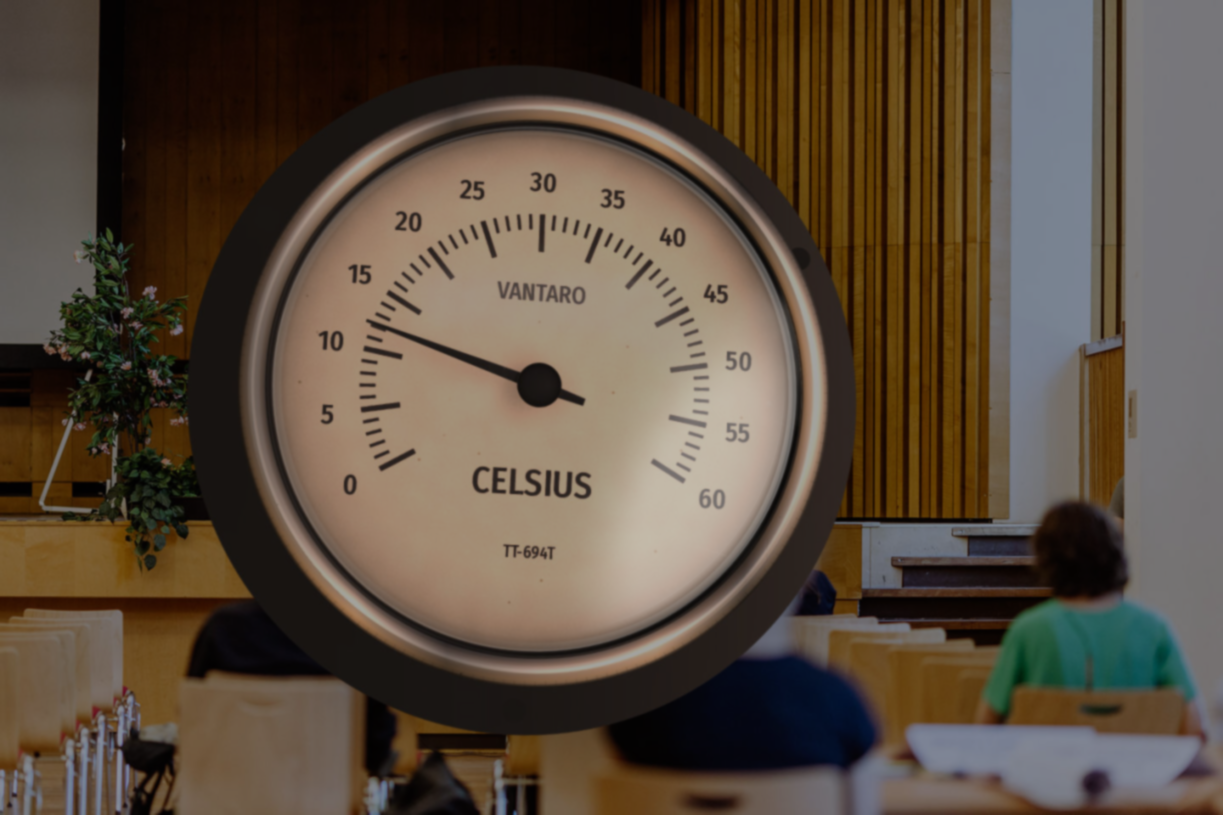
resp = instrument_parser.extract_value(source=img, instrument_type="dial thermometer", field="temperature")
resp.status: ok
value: 12 °C
